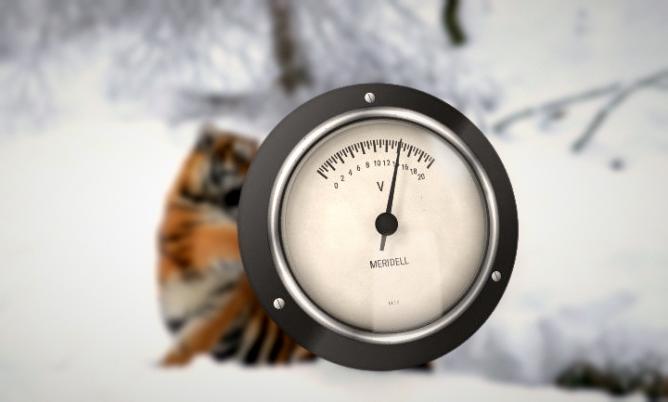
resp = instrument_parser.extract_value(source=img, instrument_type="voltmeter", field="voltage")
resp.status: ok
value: 14 V
